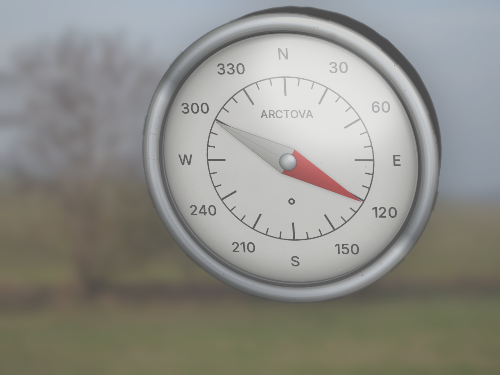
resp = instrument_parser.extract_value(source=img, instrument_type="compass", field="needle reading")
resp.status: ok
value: 120 °
